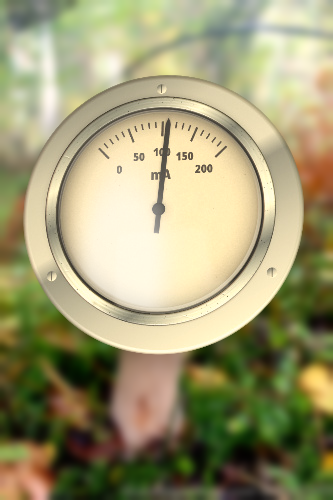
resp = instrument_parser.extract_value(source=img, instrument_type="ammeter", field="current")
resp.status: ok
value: 110 mA
